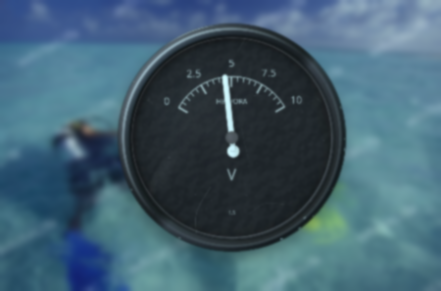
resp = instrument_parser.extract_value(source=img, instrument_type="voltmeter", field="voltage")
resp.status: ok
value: 4.5 V
